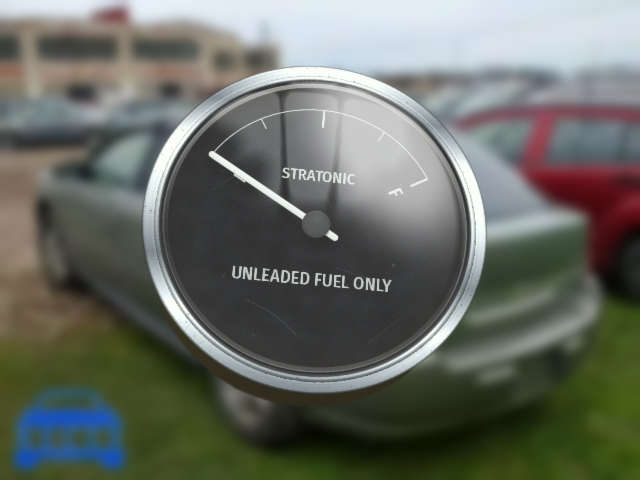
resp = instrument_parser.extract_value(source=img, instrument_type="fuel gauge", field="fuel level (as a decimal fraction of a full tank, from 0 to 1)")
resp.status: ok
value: 0
